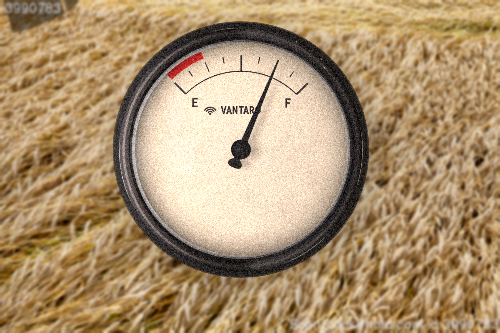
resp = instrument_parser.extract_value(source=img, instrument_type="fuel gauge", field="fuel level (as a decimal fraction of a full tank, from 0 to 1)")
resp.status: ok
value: 0.75
